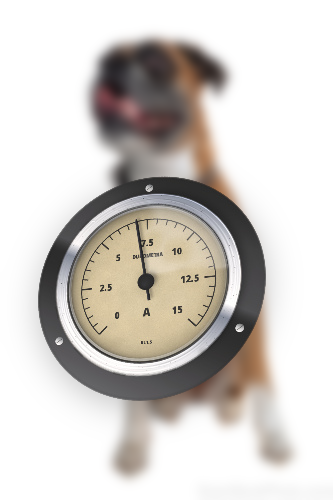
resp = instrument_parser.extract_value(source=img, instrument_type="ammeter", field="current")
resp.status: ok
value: 7 A
